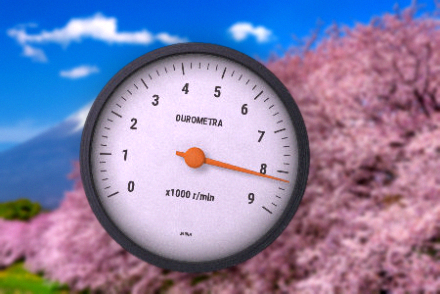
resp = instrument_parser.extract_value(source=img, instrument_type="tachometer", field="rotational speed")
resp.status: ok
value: 8200 rpm
